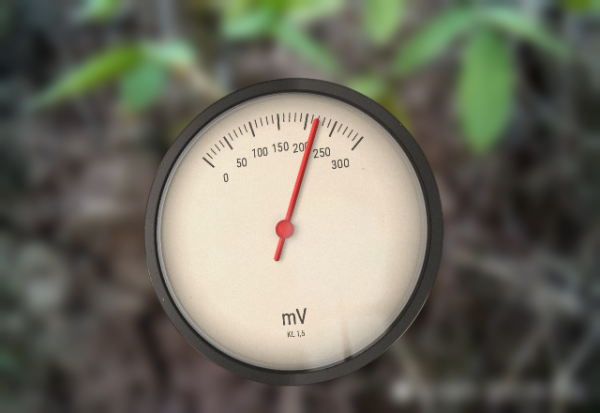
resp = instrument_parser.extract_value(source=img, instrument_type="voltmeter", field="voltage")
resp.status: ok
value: 220 mV
